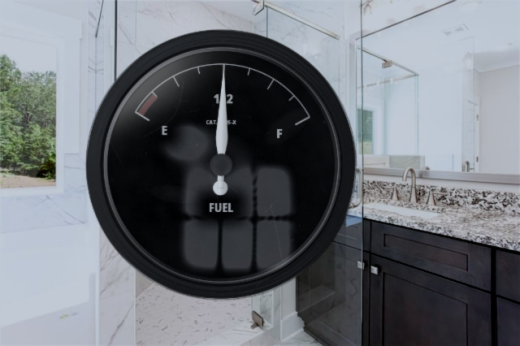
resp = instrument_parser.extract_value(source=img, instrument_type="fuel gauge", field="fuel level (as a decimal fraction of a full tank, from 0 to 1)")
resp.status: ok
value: 0.5
